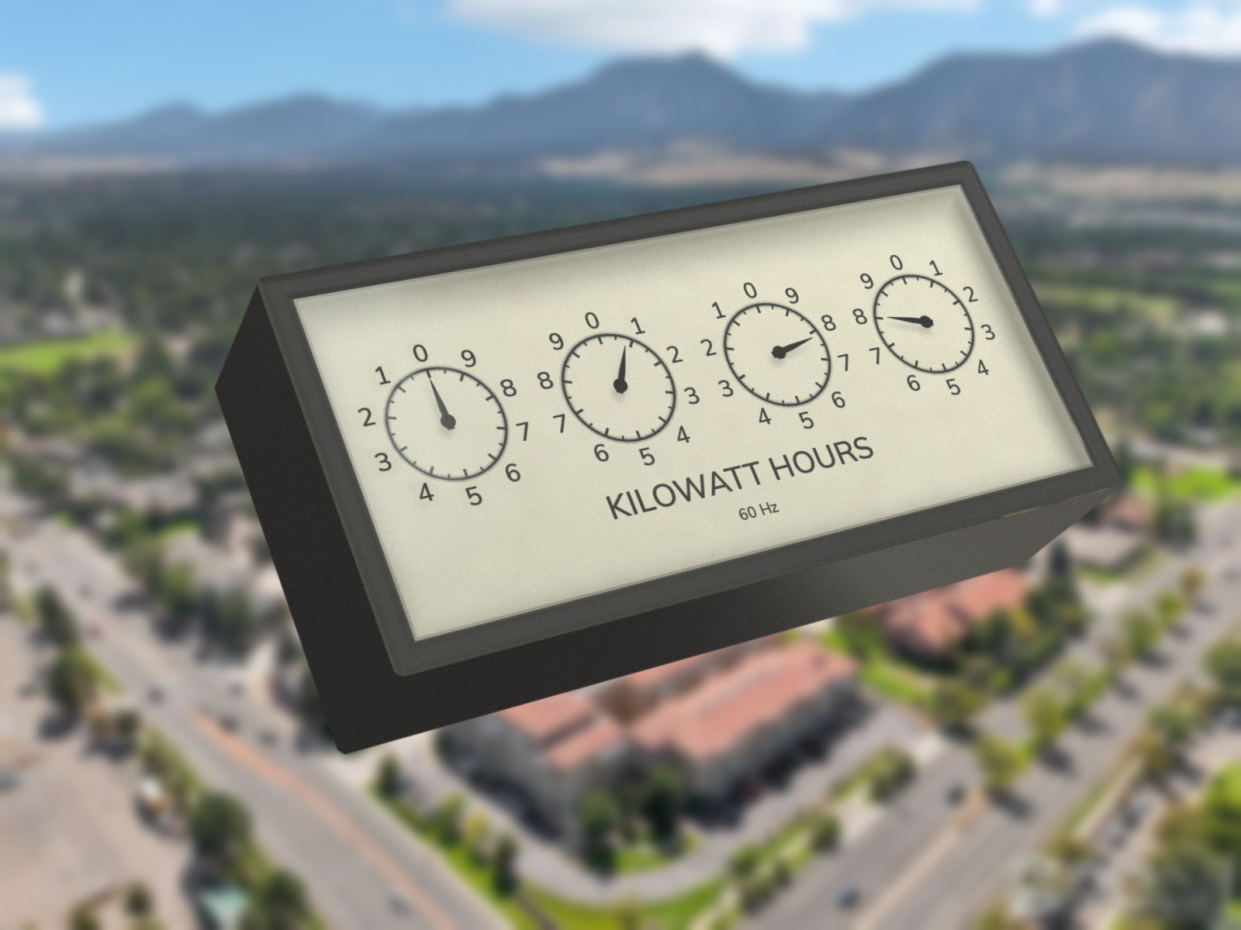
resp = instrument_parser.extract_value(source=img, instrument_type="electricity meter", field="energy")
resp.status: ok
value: 78 kWh
